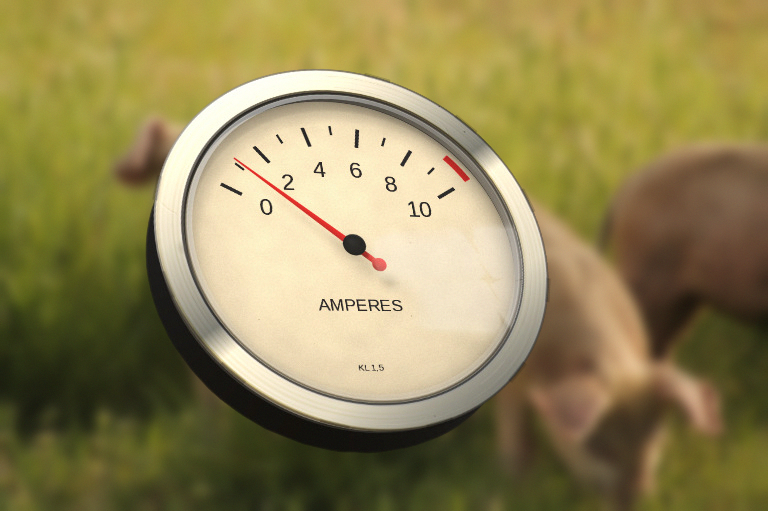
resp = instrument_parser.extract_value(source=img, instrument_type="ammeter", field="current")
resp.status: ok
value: 1 A
